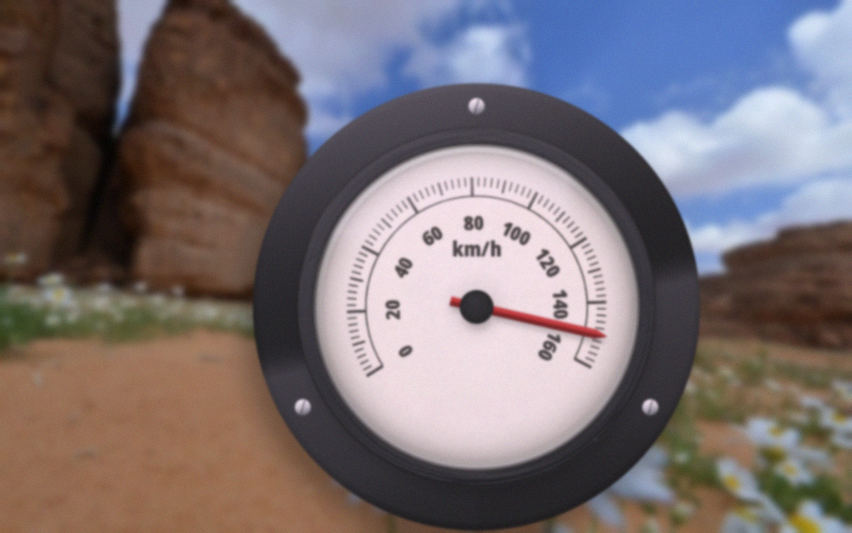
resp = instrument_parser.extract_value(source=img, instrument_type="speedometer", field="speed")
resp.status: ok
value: 150 km/h
